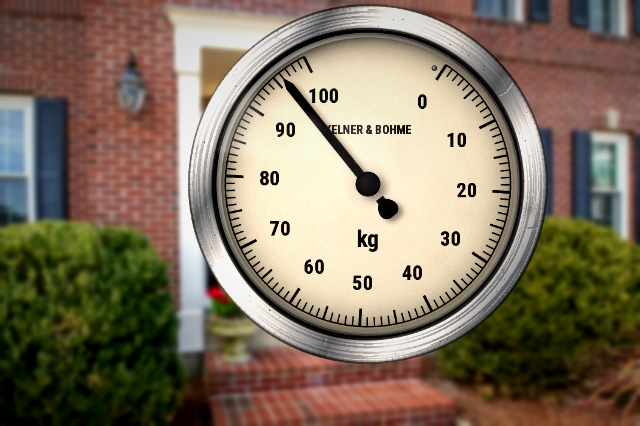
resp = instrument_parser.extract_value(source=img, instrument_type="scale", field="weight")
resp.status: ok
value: 96 kg
